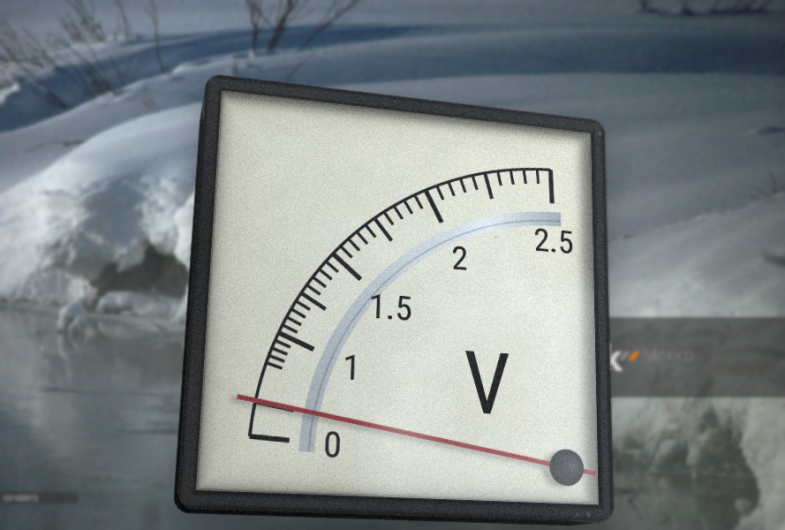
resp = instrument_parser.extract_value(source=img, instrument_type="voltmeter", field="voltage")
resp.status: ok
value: 0.5 V
